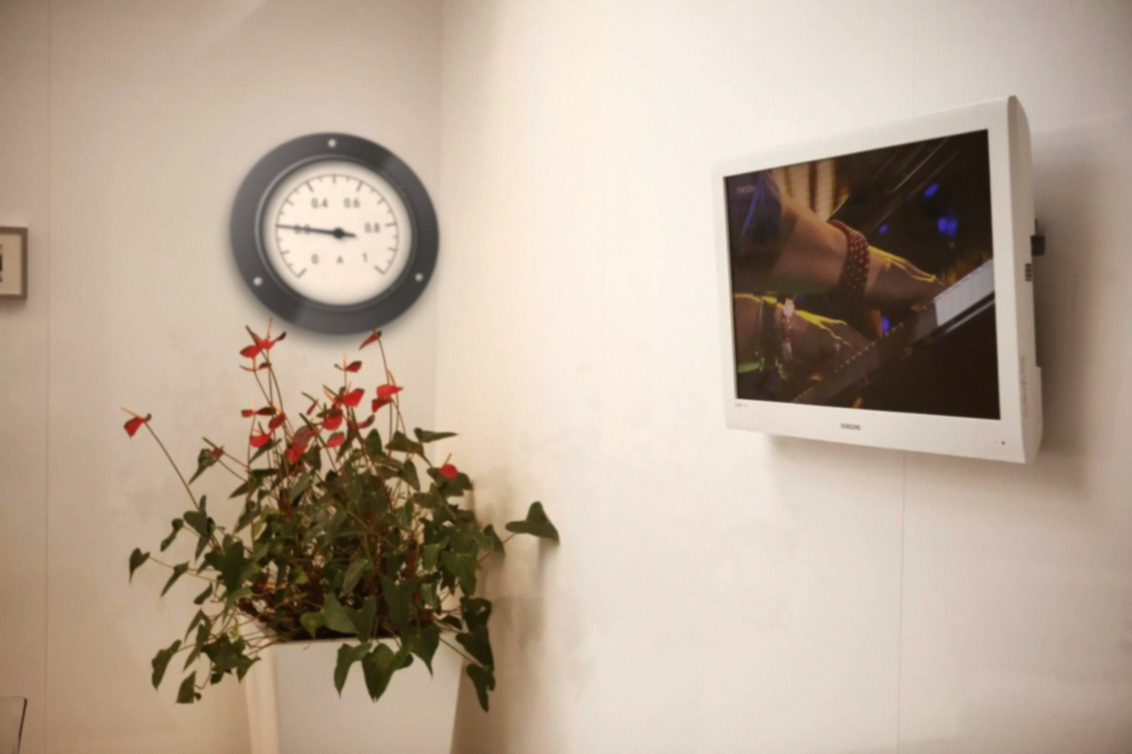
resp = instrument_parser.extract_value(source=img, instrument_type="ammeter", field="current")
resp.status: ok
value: 0.2 A
